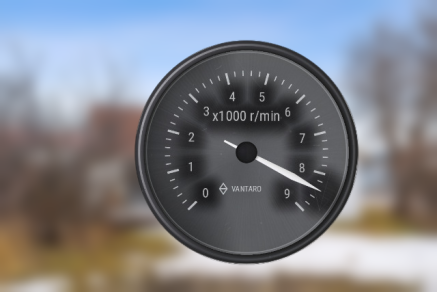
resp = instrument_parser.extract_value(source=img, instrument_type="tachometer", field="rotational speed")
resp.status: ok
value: 8400 rpm
